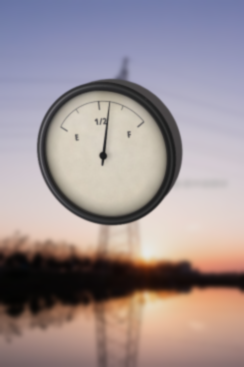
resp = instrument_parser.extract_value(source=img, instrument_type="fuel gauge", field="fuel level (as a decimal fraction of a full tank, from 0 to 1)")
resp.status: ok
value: 0.625
